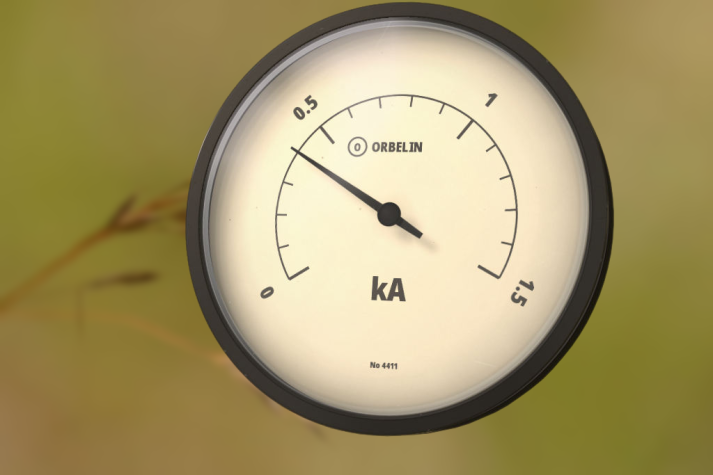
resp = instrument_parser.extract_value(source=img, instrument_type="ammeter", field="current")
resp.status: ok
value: 0.4 kA
